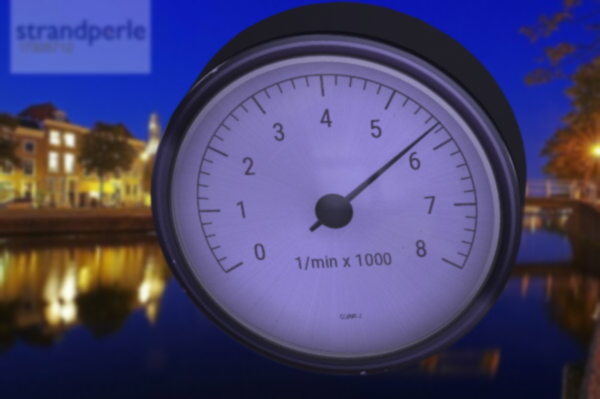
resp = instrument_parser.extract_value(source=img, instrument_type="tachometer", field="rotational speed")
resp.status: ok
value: 5700 rpm
